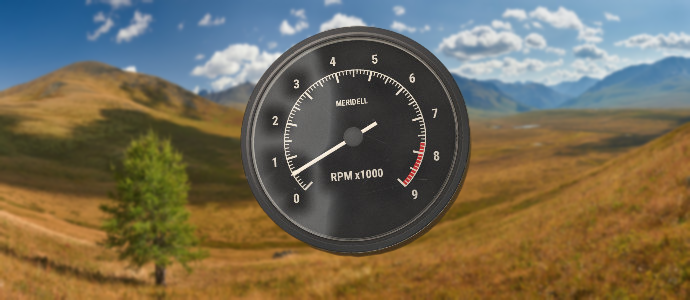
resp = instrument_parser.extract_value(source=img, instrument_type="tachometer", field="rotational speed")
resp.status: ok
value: 500 rpm
